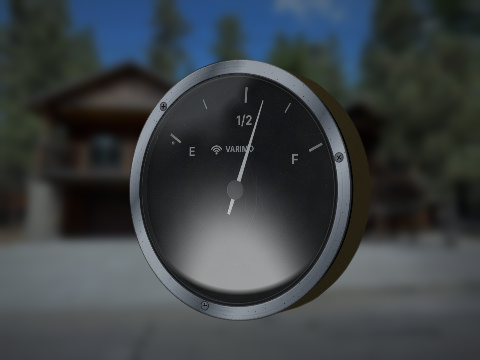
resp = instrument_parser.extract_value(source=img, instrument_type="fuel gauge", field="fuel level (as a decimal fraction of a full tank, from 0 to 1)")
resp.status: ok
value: 0.625
